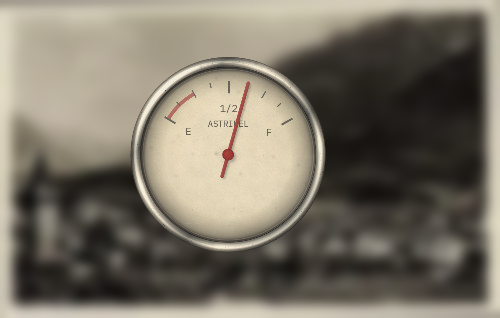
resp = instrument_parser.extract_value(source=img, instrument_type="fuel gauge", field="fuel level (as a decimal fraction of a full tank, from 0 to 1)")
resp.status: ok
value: 0.625
